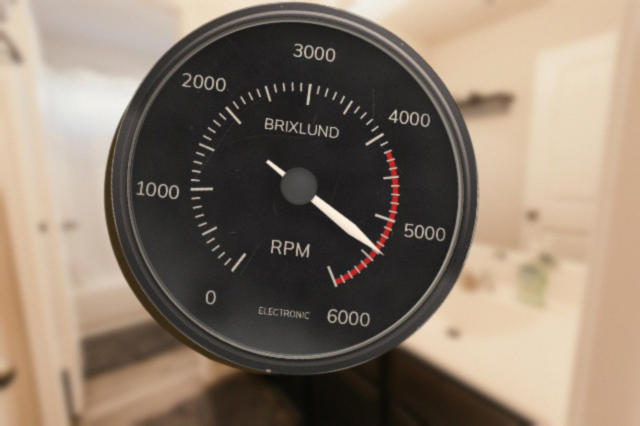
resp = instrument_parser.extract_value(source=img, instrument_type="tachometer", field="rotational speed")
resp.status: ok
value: 5400 rpm
